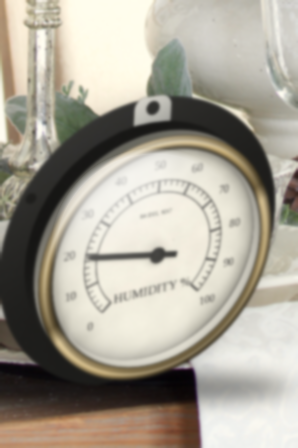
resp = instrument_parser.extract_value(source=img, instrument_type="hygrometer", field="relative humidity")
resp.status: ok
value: 20 %
